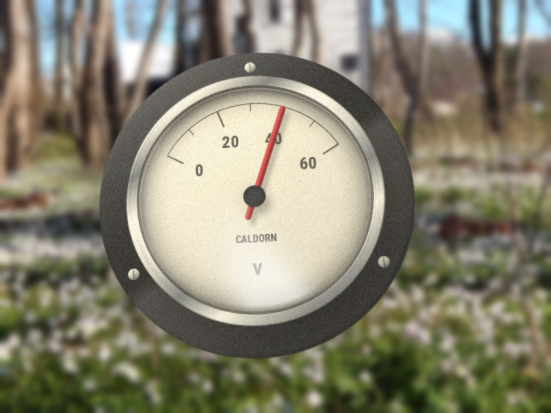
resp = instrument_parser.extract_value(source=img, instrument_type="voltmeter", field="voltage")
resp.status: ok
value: 40 V
